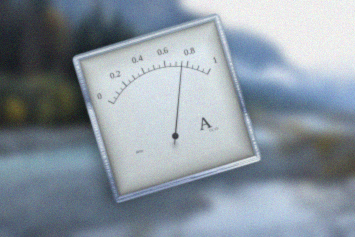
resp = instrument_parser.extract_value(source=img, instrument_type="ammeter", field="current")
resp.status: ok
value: 0.75 A
